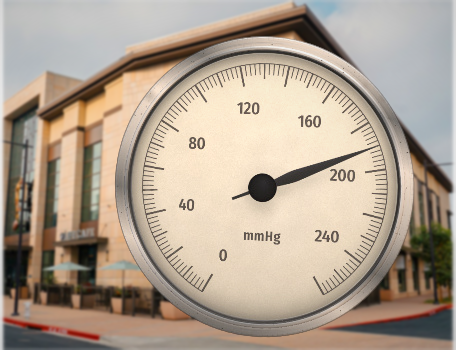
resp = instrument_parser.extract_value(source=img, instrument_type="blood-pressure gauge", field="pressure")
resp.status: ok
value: 190 mmHg
